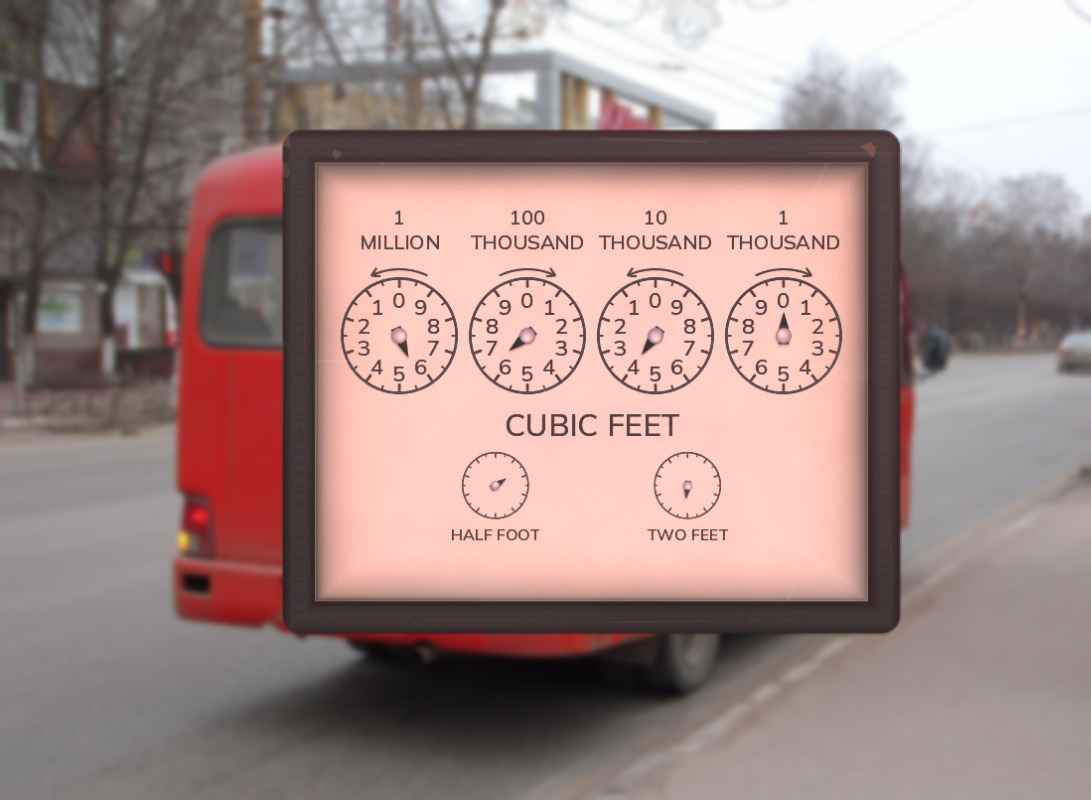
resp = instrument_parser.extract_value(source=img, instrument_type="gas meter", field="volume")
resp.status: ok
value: 564000 ft³
